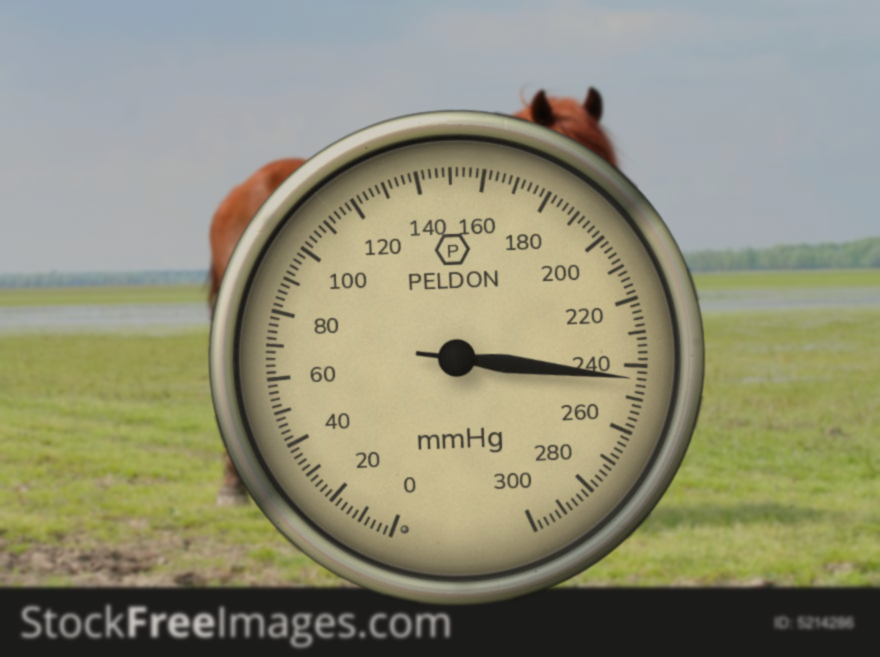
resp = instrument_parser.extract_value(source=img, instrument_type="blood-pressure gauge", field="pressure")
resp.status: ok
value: 244 mmHg
